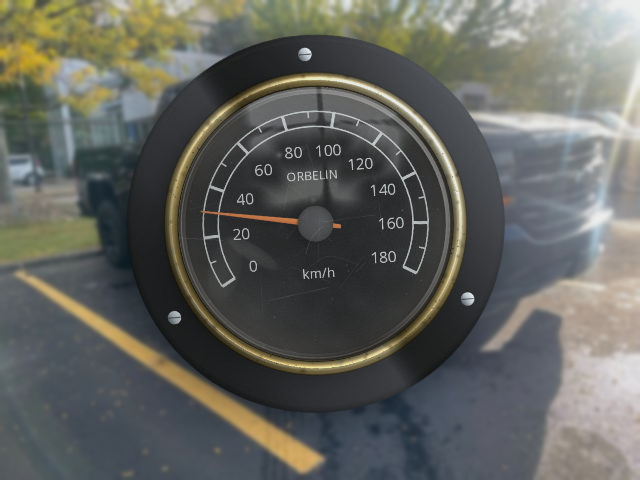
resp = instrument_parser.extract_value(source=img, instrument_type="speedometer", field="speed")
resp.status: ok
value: 30 km/h
